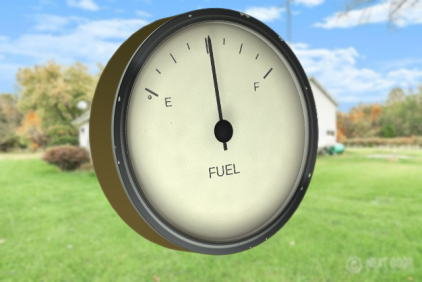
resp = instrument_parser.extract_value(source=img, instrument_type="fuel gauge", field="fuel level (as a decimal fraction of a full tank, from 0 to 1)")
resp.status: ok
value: 0.5
